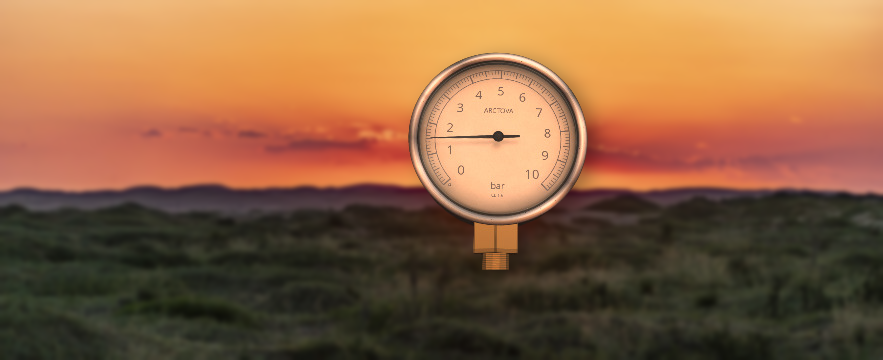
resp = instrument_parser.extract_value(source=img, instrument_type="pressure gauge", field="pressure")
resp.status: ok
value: 1.5 bar
